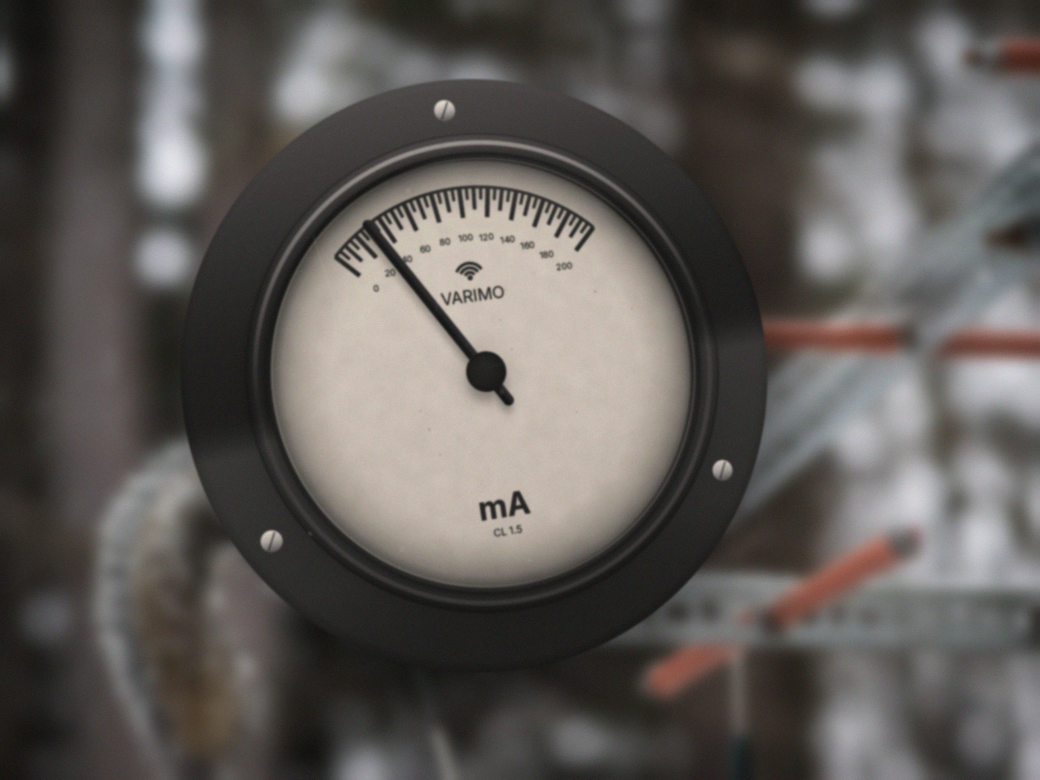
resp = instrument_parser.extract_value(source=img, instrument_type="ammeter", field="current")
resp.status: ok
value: 30 mA
